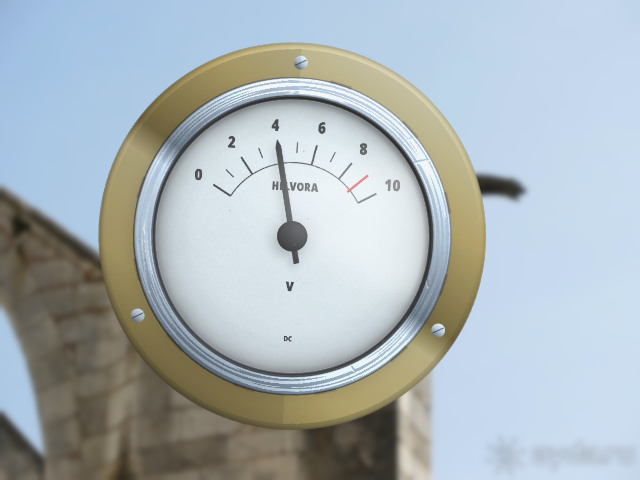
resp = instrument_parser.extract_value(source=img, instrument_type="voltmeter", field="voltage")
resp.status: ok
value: 4 V
